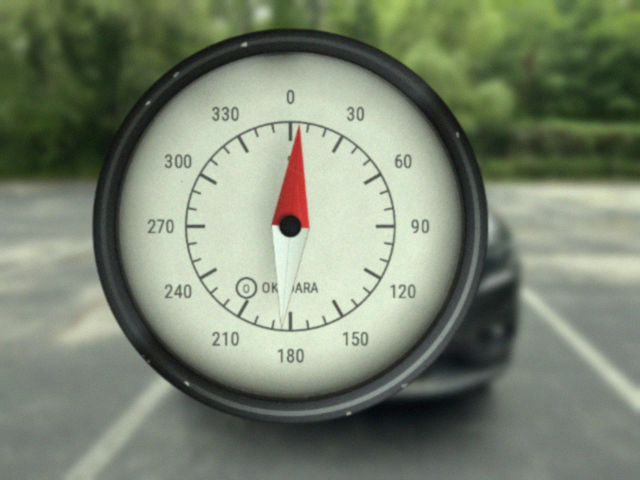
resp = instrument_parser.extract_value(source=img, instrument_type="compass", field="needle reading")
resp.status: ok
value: 5 °
